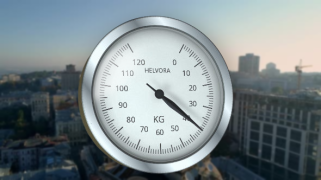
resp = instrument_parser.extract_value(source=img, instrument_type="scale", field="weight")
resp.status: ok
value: 40 kg
